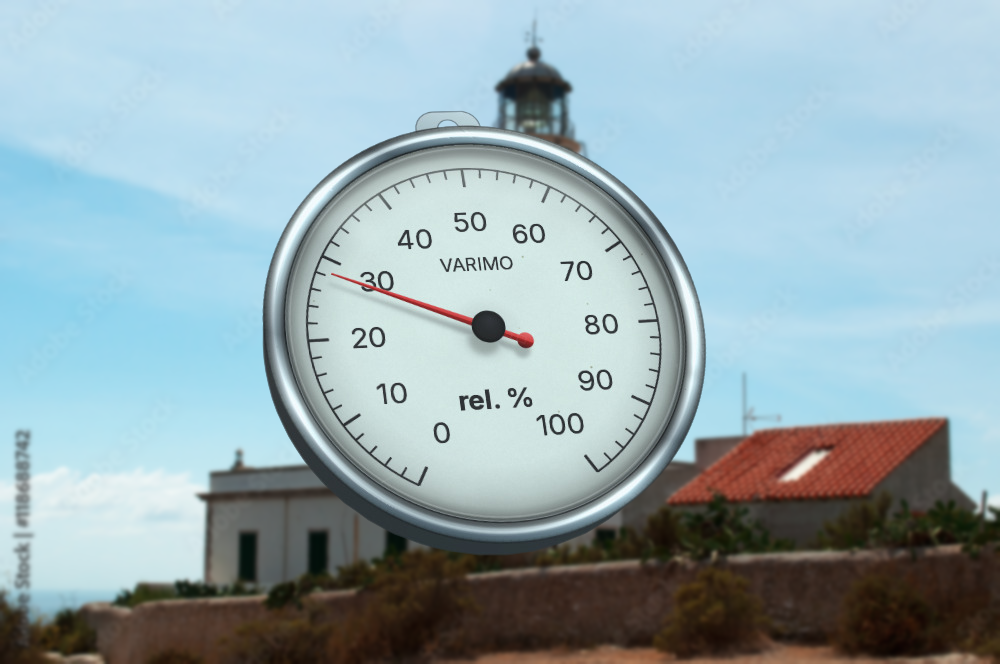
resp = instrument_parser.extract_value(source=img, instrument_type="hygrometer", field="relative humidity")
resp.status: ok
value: 28 %
